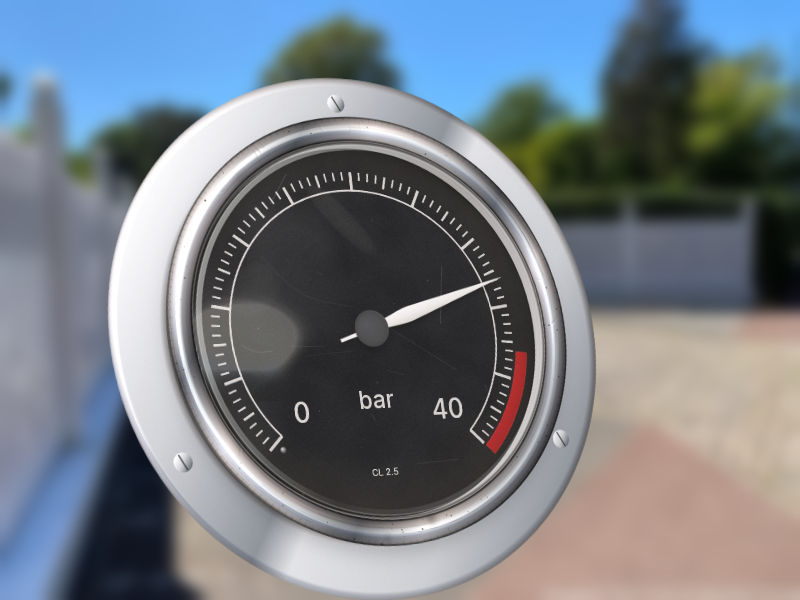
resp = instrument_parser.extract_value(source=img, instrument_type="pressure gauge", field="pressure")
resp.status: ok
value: 30.5 bar
